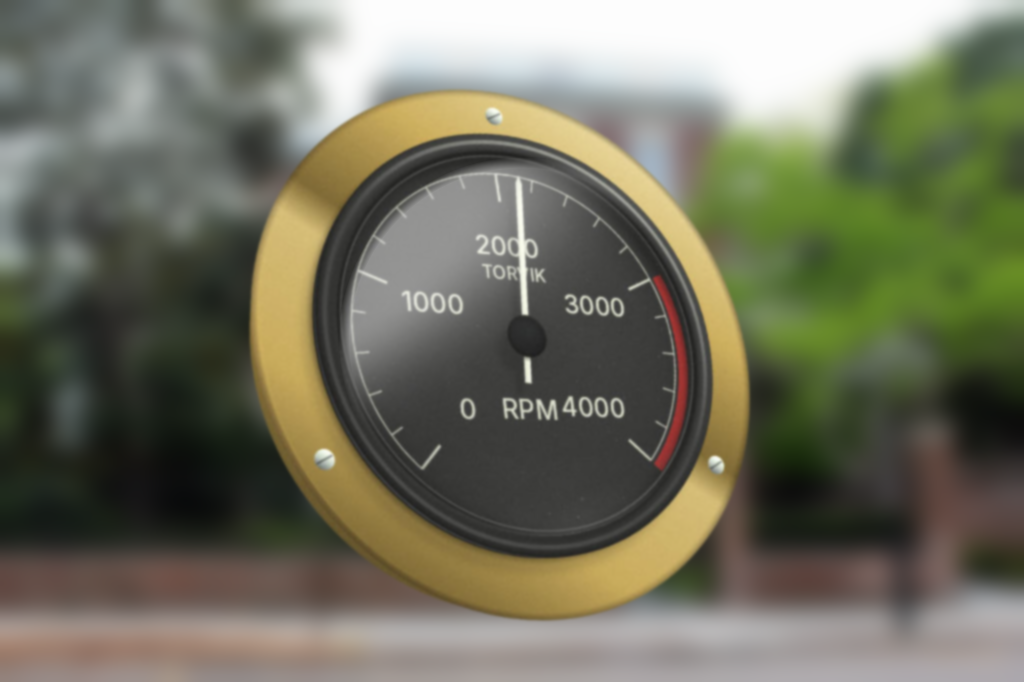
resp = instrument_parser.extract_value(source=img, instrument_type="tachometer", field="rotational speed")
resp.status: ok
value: 2100 rpm
